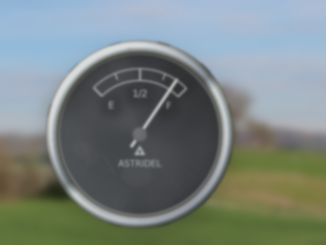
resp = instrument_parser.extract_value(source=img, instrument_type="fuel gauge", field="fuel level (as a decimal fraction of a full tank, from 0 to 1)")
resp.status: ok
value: 0.875
